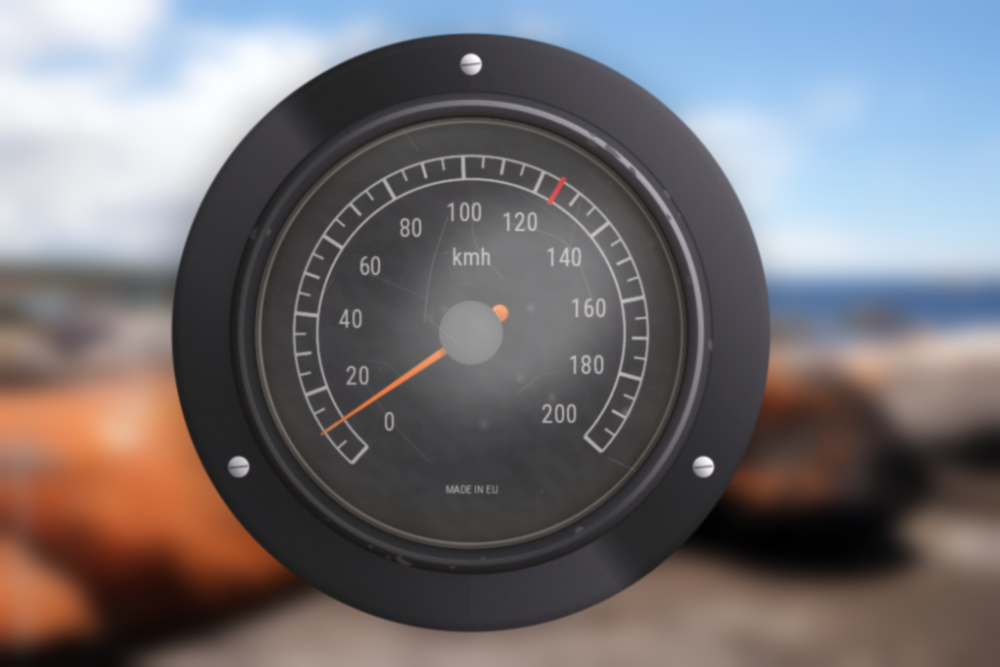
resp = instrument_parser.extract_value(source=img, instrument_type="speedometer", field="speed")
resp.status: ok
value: 10 km/h
